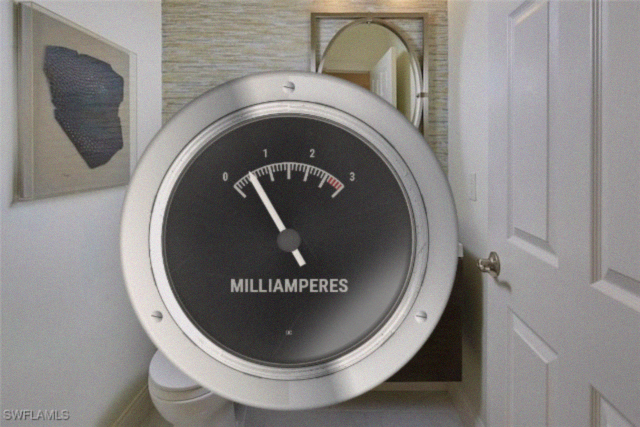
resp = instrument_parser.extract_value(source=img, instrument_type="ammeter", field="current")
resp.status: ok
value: 0.5 mA
